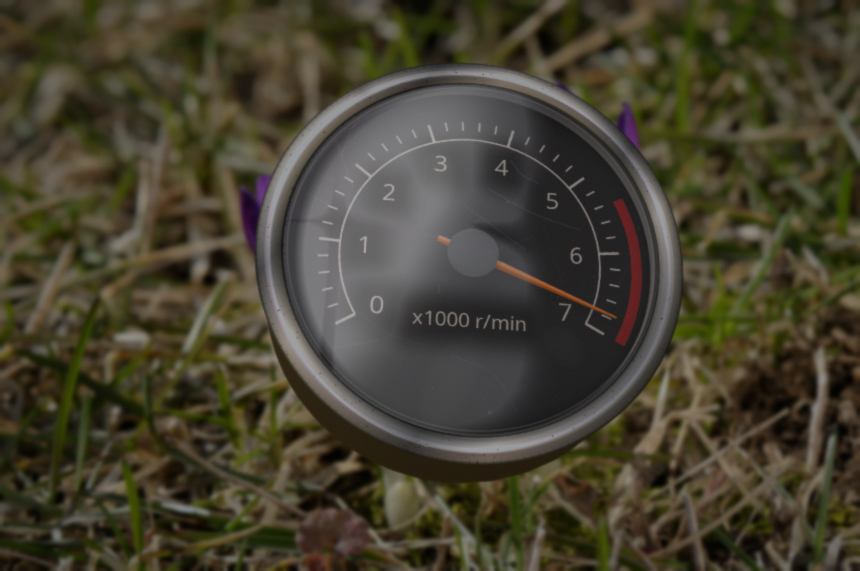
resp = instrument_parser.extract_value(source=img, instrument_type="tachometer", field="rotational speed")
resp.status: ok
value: 6800 rpm
